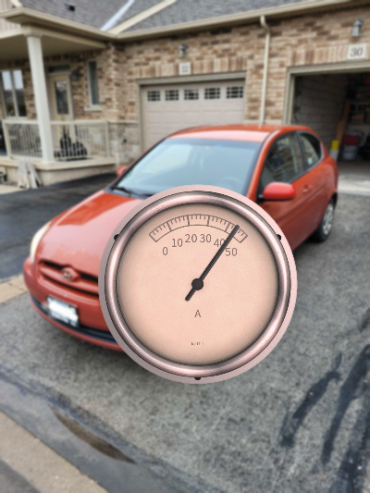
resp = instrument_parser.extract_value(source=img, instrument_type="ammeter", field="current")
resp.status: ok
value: 44 A
